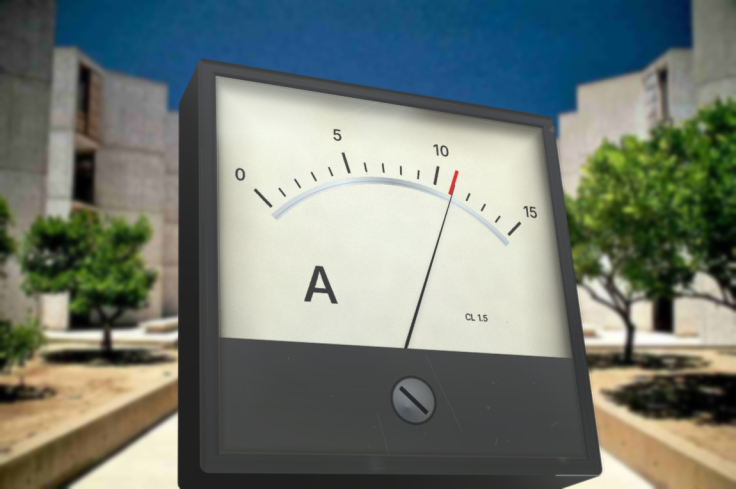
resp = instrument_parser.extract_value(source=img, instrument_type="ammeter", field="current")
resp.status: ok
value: 11 A
